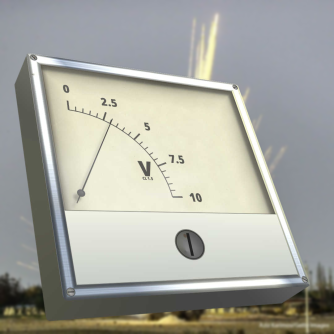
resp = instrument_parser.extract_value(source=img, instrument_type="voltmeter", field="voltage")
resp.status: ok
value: 3 V
